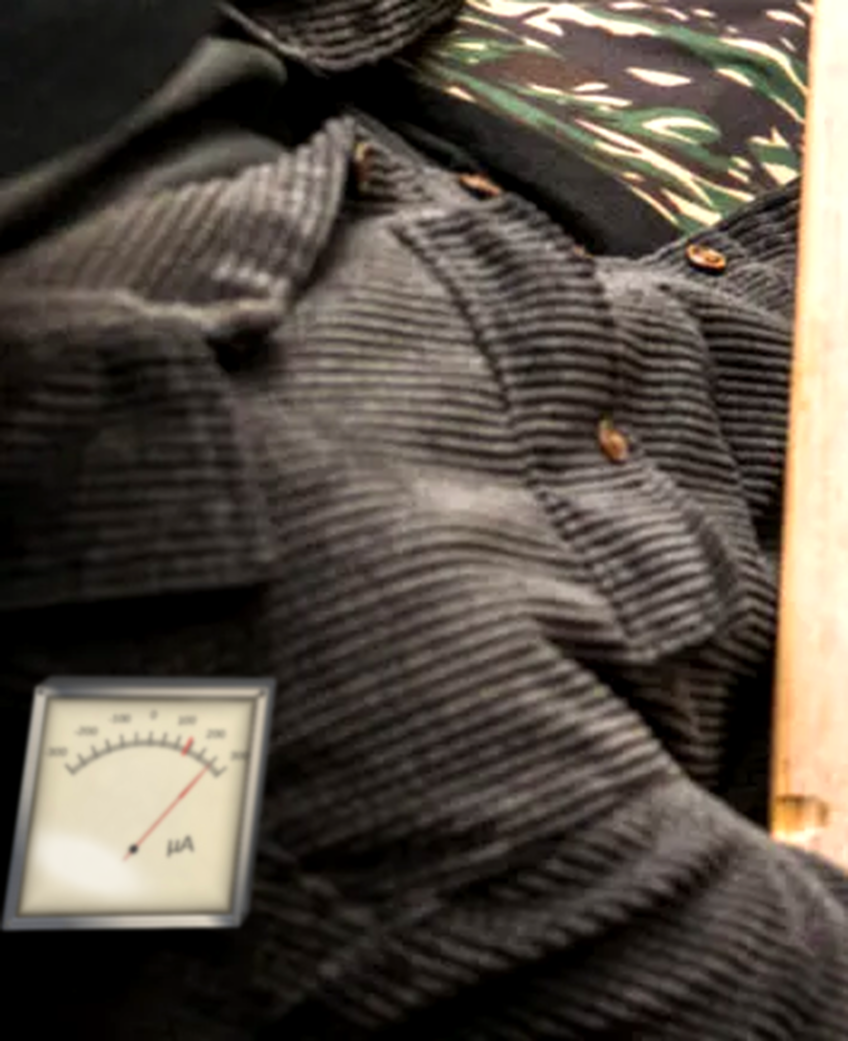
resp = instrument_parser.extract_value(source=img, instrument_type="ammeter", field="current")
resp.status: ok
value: 250 µA
